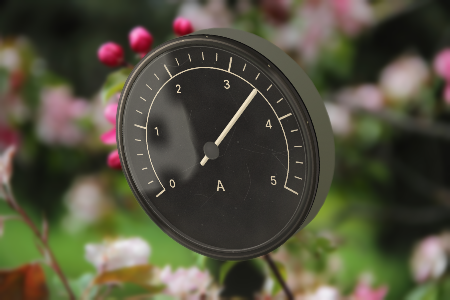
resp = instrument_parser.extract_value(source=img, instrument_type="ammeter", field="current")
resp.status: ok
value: 3.5 A
